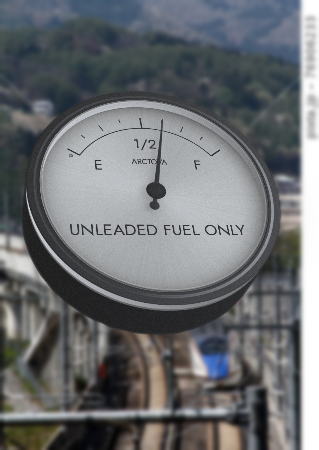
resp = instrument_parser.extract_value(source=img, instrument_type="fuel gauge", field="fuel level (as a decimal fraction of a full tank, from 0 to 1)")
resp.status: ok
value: 0.625
